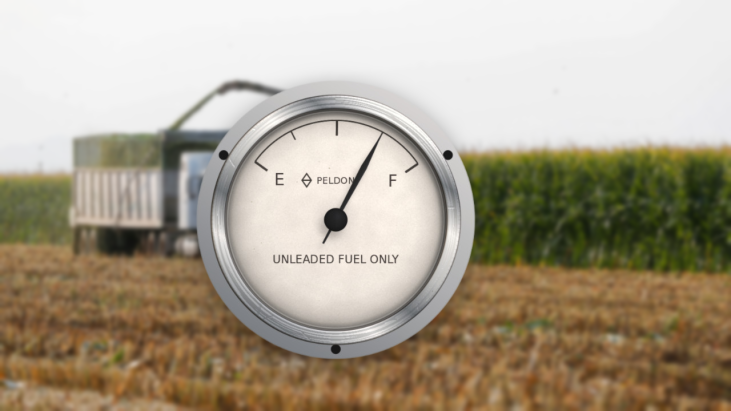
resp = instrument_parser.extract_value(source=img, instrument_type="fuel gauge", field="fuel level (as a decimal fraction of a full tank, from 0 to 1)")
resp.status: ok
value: 0.75
